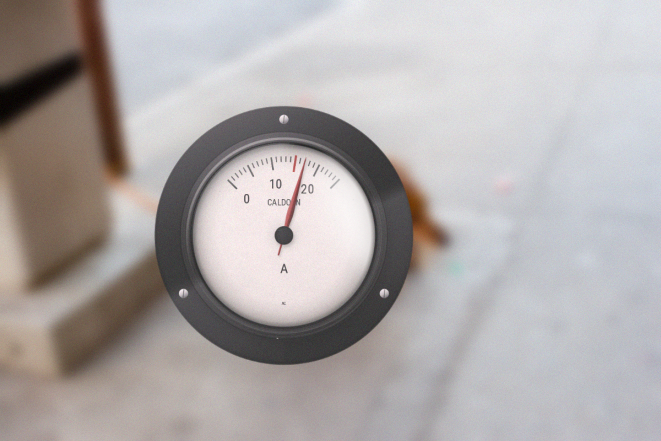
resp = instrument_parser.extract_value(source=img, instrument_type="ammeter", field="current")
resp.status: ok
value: 17 A
